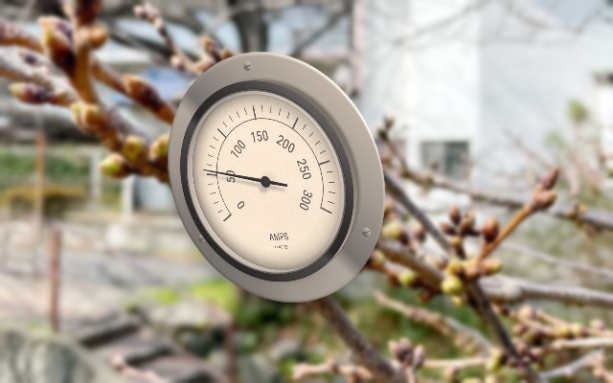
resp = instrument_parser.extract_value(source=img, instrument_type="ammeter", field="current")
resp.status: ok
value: 55 A
